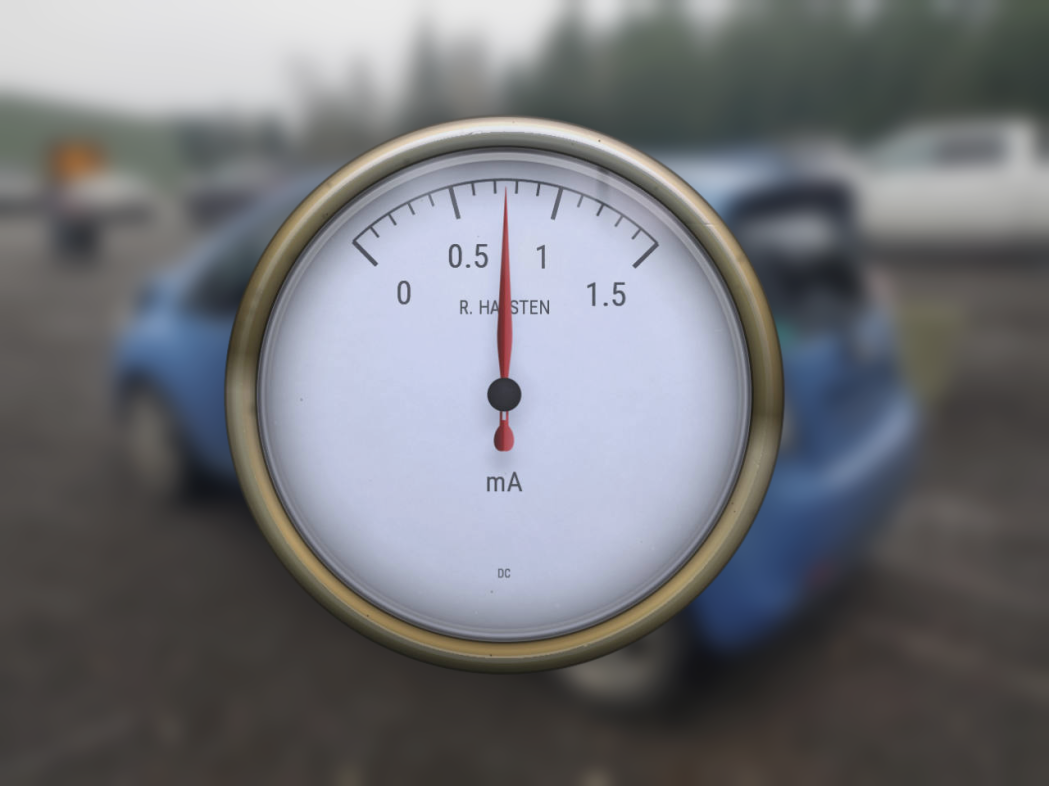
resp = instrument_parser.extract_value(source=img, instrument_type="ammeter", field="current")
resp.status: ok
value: 0.75 mA
